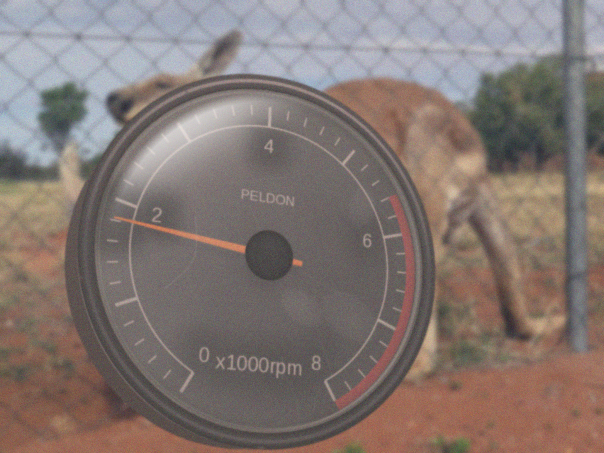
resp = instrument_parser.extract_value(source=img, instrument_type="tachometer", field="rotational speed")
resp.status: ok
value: 1800 rpm
